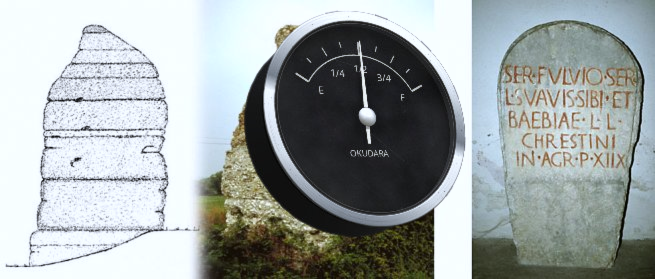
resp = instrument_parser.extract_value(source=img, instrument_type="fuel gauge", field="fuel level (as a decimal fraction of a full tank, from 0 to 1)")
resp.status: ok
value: 0.5
